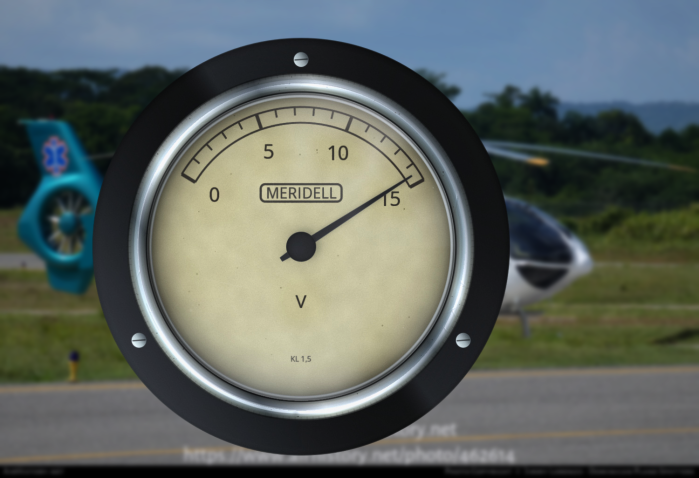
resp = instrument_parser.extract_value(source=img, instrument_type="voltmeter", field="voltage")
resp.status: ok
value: 14.5 V
